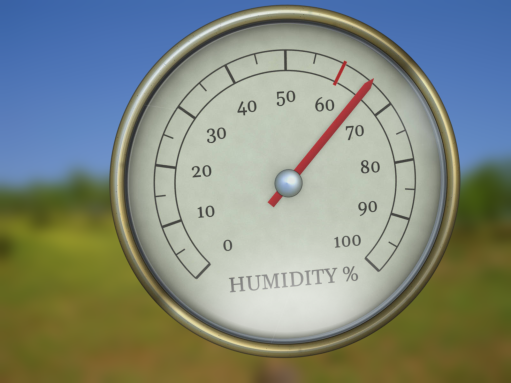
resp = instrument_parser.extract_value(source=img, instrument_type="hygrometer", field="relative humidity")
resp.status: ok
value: 65 %
